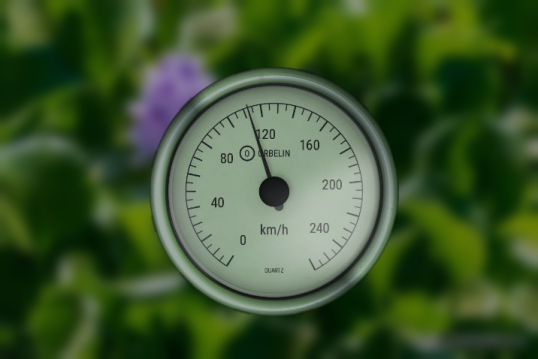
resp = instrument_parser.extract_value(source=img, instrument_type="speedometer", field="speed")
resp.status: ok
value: 112.5 km/h
